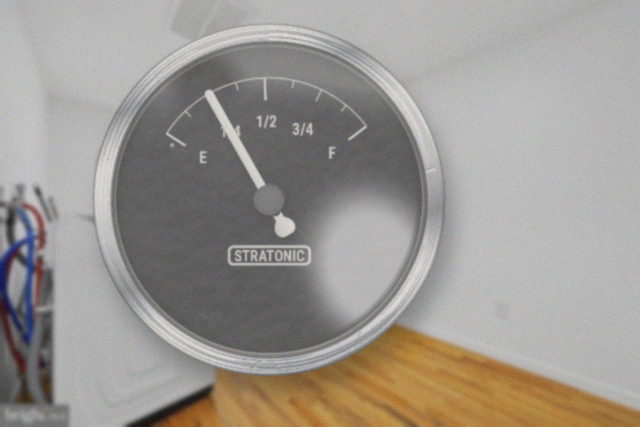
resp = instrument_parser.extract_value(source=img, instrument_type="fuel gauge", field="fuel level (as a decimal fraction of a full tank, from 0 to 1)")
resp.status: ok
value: 0.25
